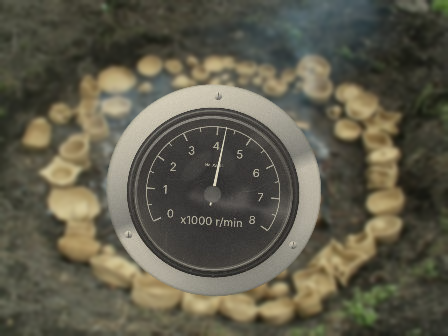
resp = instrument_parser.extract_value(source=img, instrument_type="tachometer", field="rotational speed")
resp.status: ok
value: 4250 rpm
